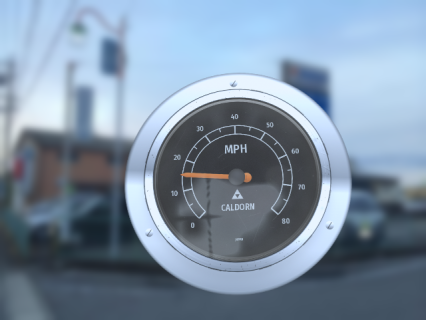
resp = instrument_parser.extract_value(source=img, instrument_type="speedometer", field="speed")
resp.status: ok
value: 15 mph
